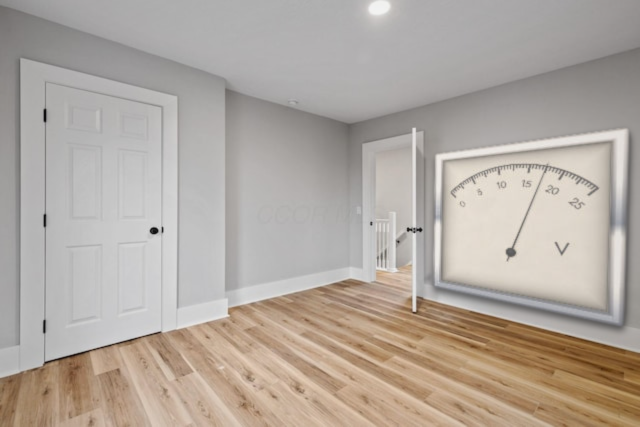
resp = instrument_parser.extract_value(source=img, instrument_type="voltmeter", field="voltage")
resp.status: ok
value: 17.5 V
